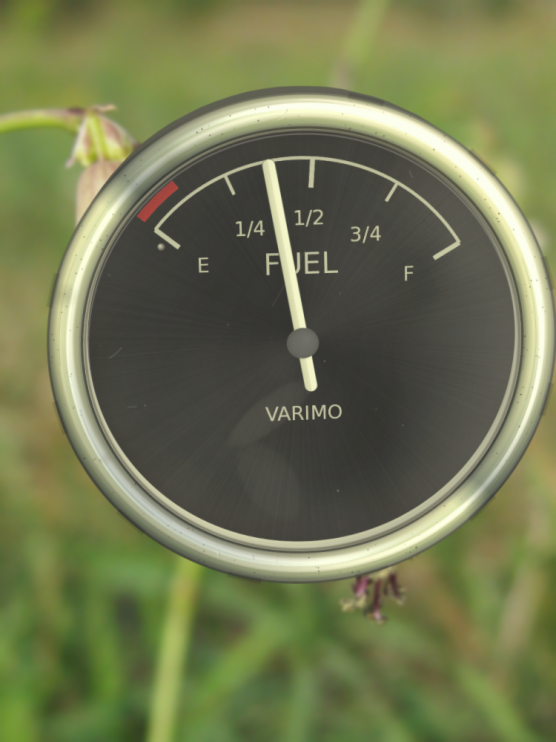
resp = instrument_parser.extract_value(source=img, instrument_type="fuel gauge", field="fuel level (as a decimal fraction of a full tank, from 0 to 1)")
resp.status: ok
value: 0.375
